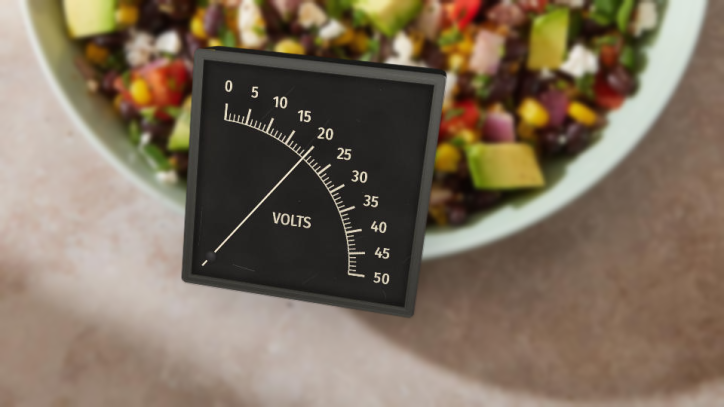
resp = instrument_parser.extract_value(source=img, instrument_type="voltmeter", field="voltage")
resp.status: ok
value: 20 V
